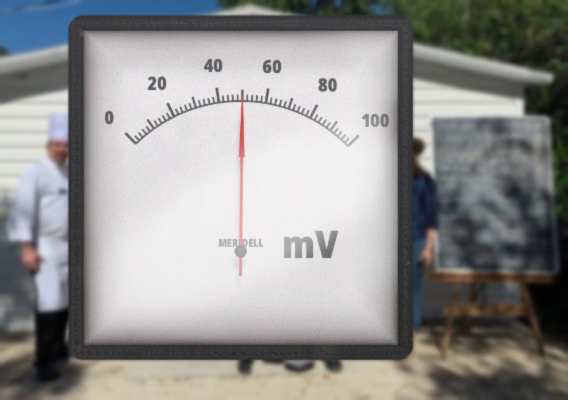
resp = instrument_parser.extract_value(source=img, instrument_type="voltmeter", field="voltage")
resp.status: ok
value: 50 mV
